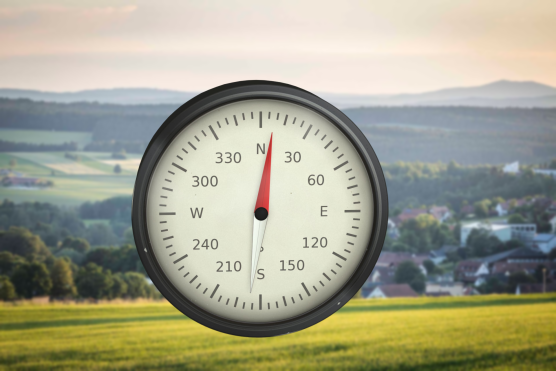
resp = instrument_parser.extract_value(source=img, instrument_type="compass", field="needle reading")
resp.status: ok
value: 7.5 °
